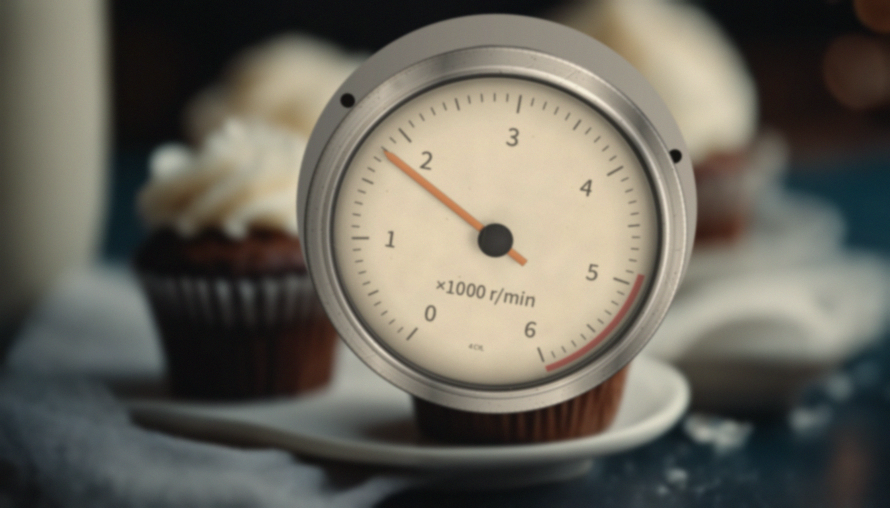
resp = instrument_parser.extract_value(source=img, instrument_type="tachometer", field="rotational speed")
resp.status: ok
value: 1800 rpm
